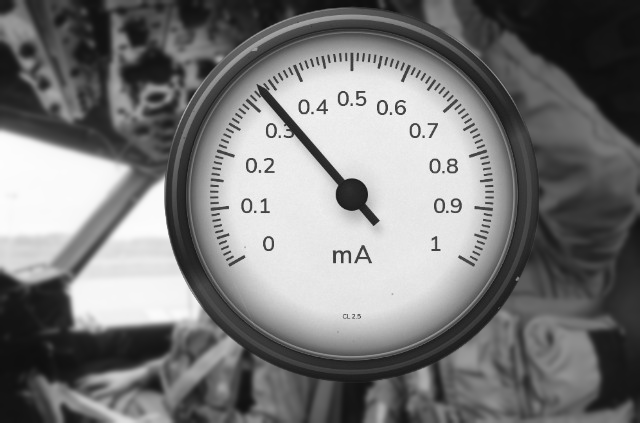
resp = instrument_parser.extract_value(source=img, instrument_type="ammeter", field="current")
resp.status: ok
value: 0.33 mA
